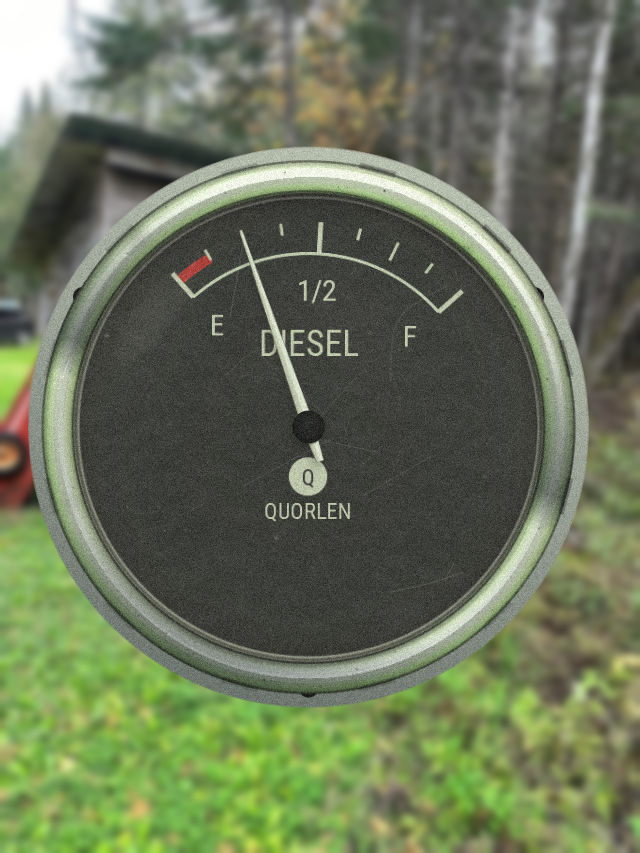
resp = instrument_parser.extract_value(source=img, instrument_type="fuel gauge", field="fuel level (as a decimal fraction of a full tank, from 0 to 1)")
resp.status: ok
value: 0.25
